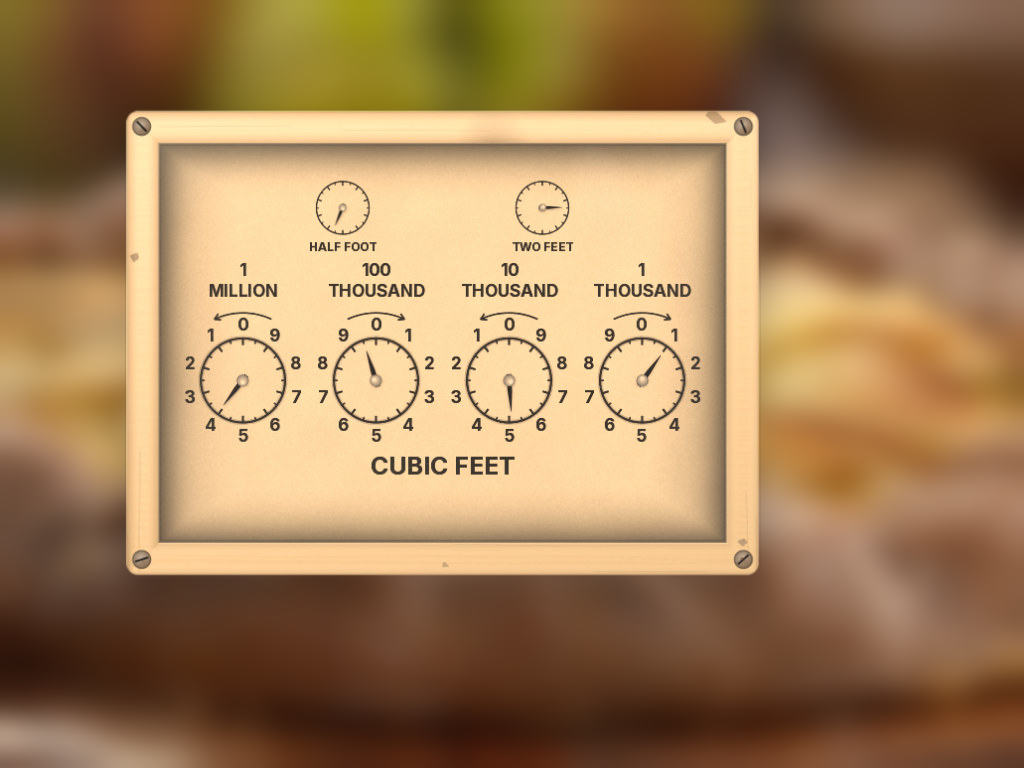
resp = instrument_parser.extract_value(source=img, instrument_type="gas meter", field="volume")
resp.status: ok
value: 395100 ft³
